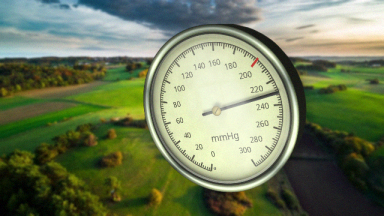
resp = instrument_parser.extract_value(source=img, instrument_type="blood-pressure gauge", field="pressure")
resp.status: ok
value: 230 mmHg
